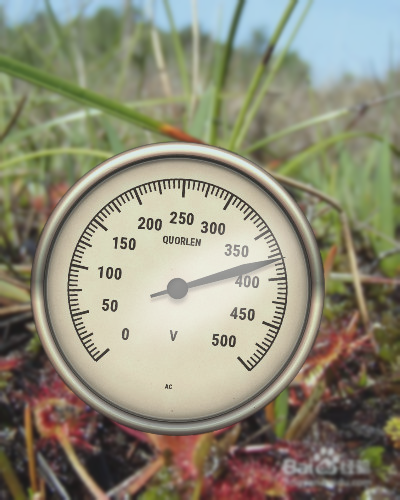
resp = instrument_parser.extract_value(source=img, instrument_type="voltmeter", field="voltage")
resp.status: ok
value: 380 V
